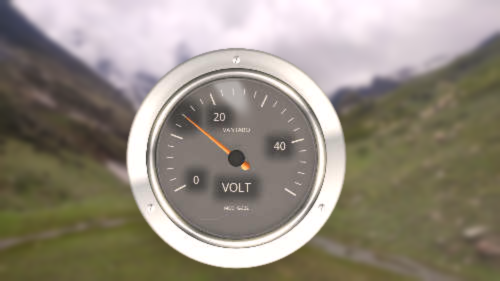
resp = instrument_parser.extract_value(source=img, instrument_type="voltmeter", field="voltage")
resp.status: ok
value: 14 V
